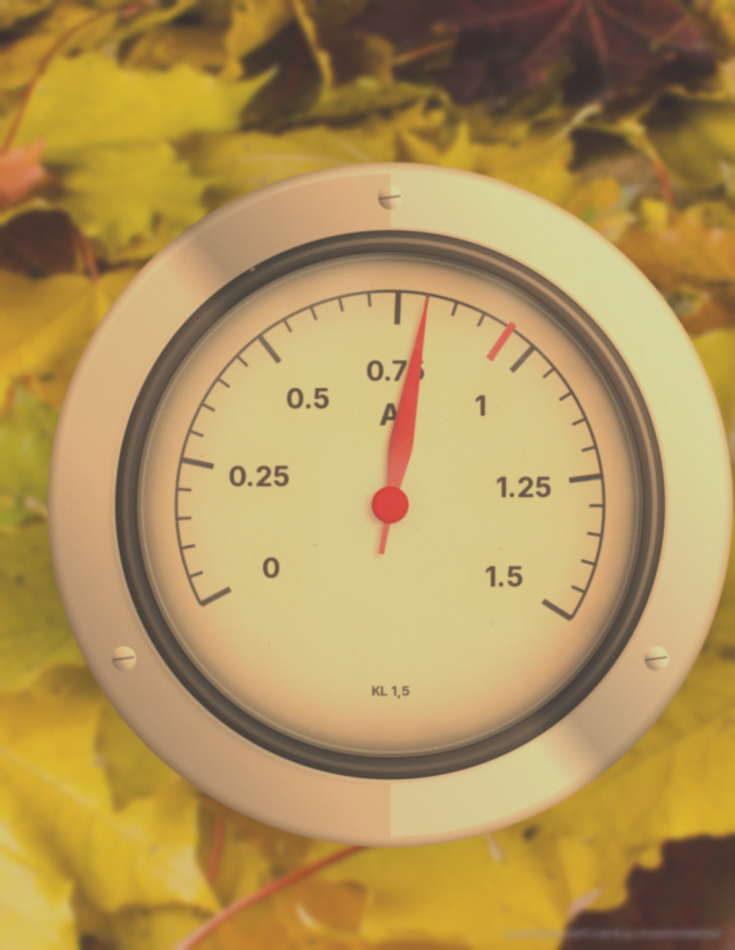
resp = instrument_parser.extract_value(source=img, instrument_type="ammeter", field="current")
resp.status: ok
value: 0.8 A
